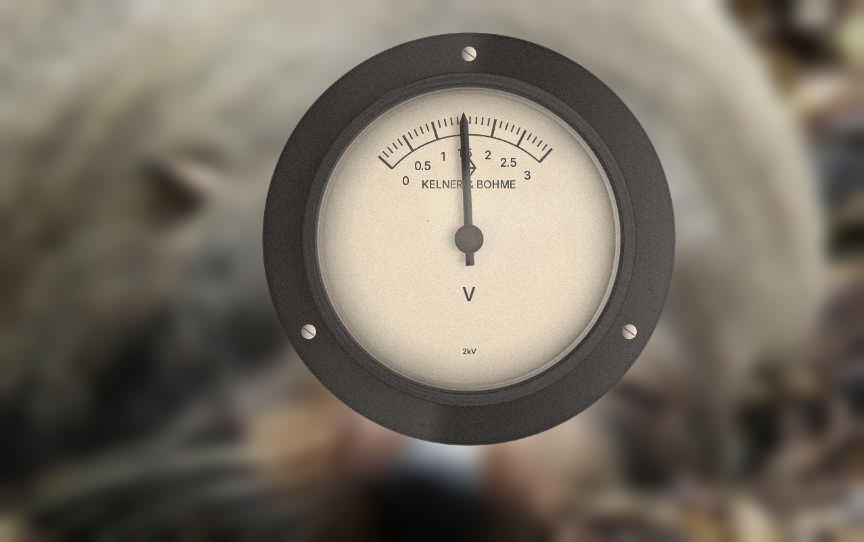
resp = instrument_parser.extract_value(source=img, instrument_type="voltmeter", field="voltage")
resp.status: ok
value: 1.5 V
